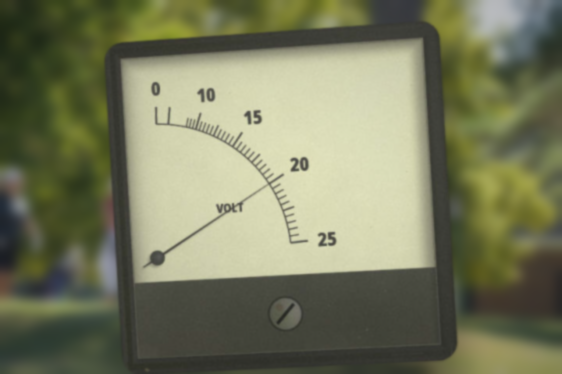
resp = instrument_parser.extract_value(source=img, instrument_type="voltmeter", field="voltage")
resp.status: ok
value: 20 V
